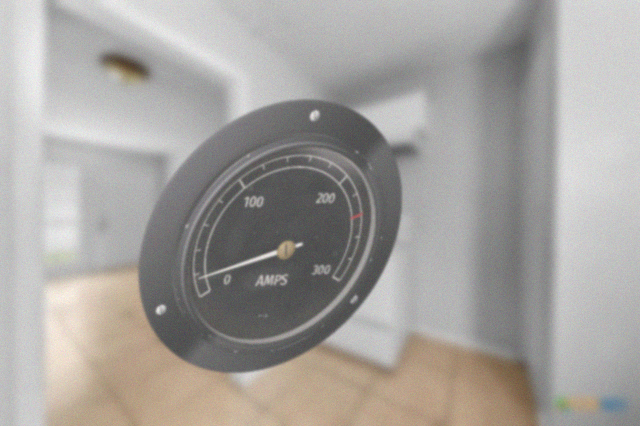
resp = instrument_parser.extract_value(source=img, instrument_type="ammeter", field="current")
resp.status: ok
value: 20 A
